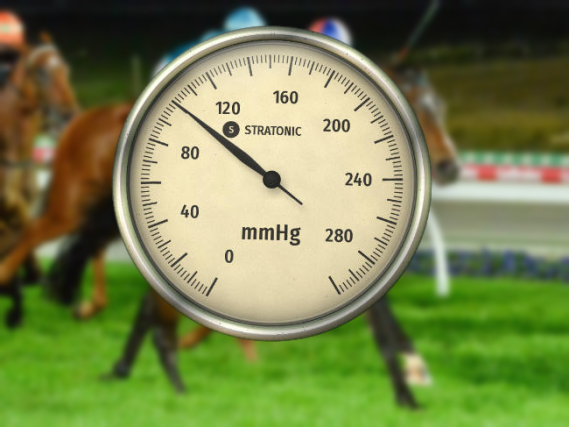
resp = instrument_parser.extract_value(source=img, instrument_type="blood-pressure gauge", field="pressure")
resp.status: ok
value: 100 mmHg
